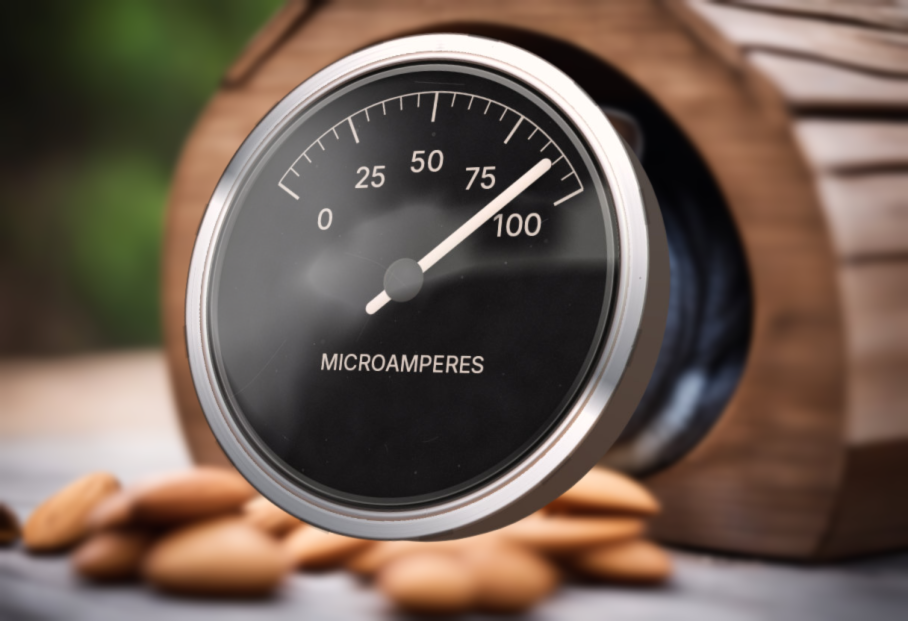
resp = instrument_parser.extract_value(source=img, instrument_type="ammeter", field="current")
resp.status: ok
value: 90 µA
